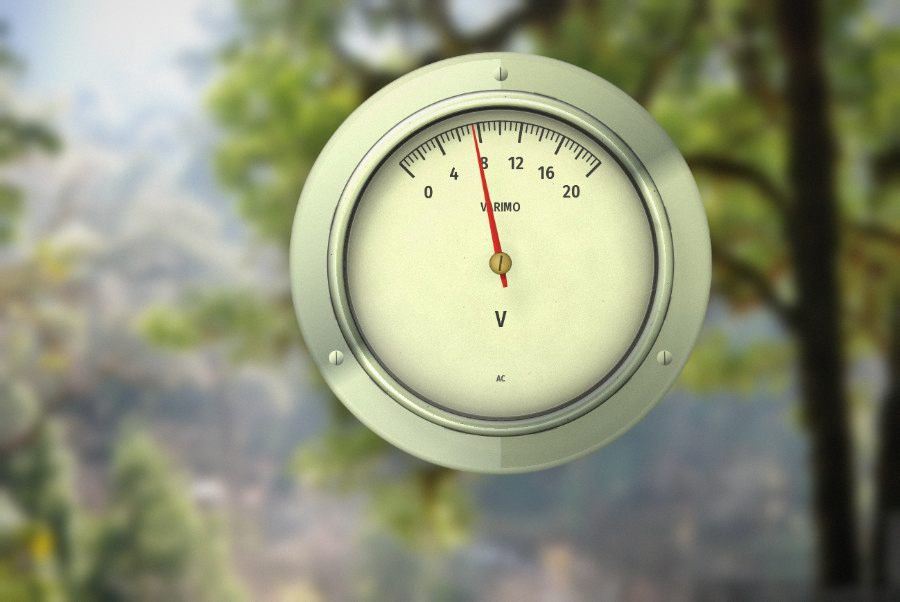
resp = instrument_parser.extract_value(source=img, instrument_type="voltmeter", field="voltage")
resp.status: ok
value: 7.5 V
